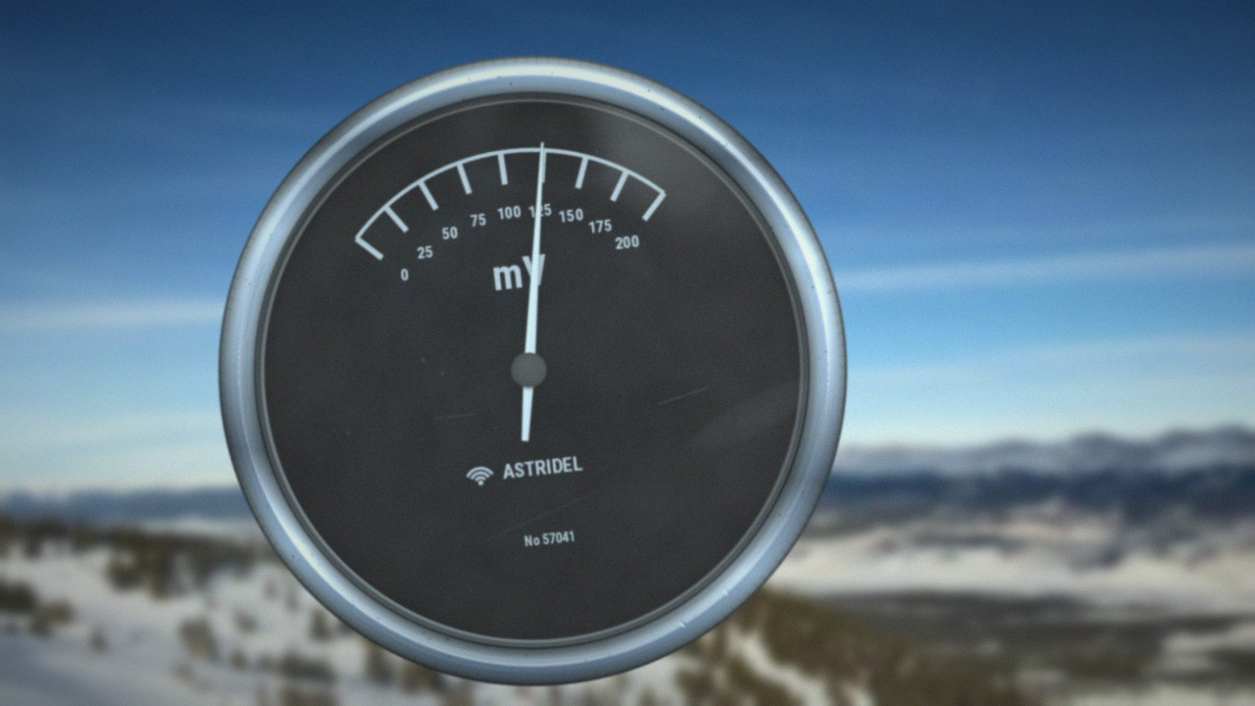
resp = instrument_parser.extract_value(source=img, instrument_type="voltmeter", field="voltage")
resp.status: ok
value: 125 mV
